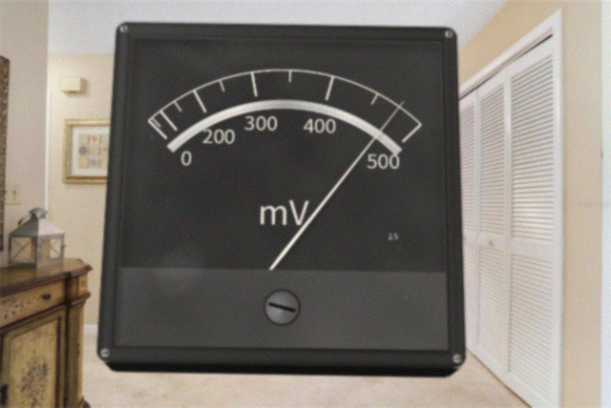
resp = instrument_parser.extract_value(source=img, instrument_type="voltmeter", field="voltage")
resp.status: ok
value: 475 mV
